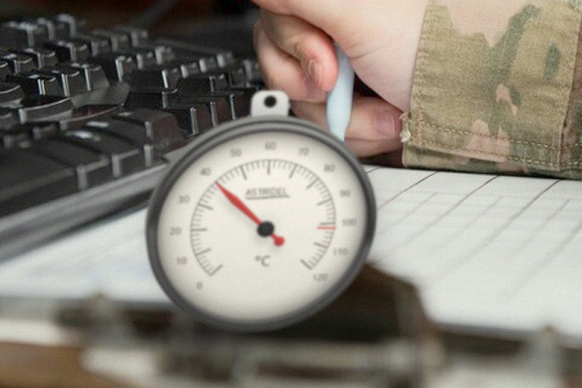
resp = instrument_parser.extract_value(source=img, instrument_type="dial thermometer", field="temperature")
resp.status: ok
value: 40 °C
